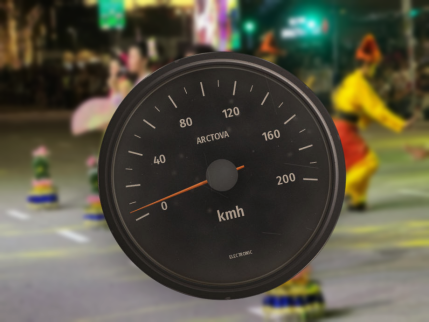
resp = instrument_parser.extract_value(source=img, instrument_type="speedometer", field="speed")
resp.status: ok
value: 5 km/h
